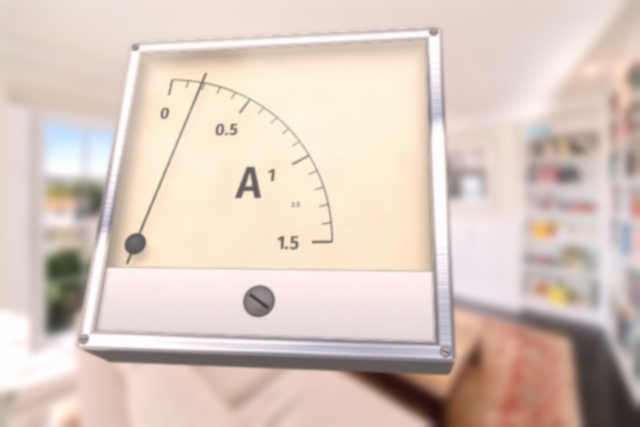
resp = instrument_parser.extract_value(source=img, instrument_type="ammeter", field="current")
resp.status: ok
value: 0.2 A
